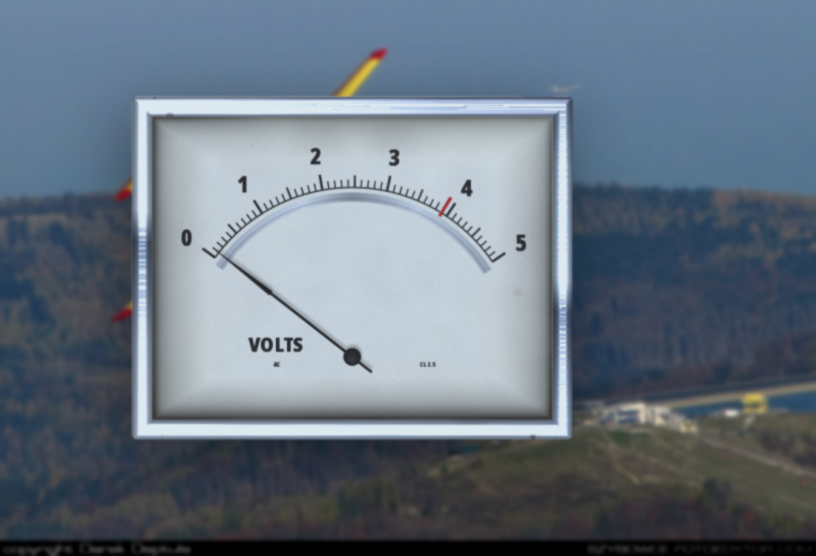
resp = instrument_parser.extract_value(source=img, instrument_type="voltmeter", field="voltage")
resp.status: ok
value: 0.1 V
